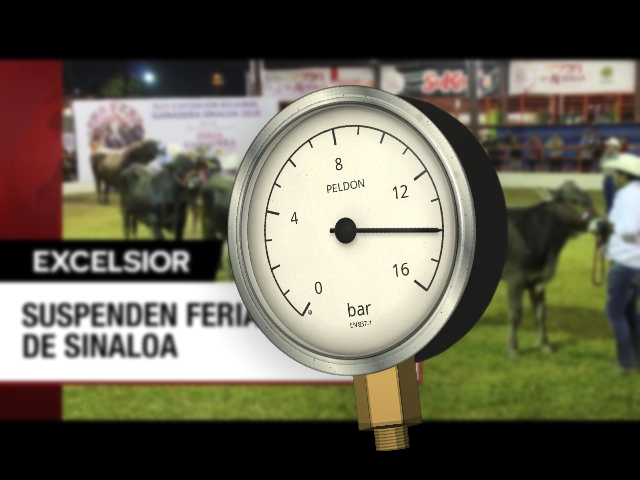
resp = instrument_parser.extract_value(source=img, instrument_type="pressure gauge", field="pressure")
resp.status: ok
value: 14 bar
